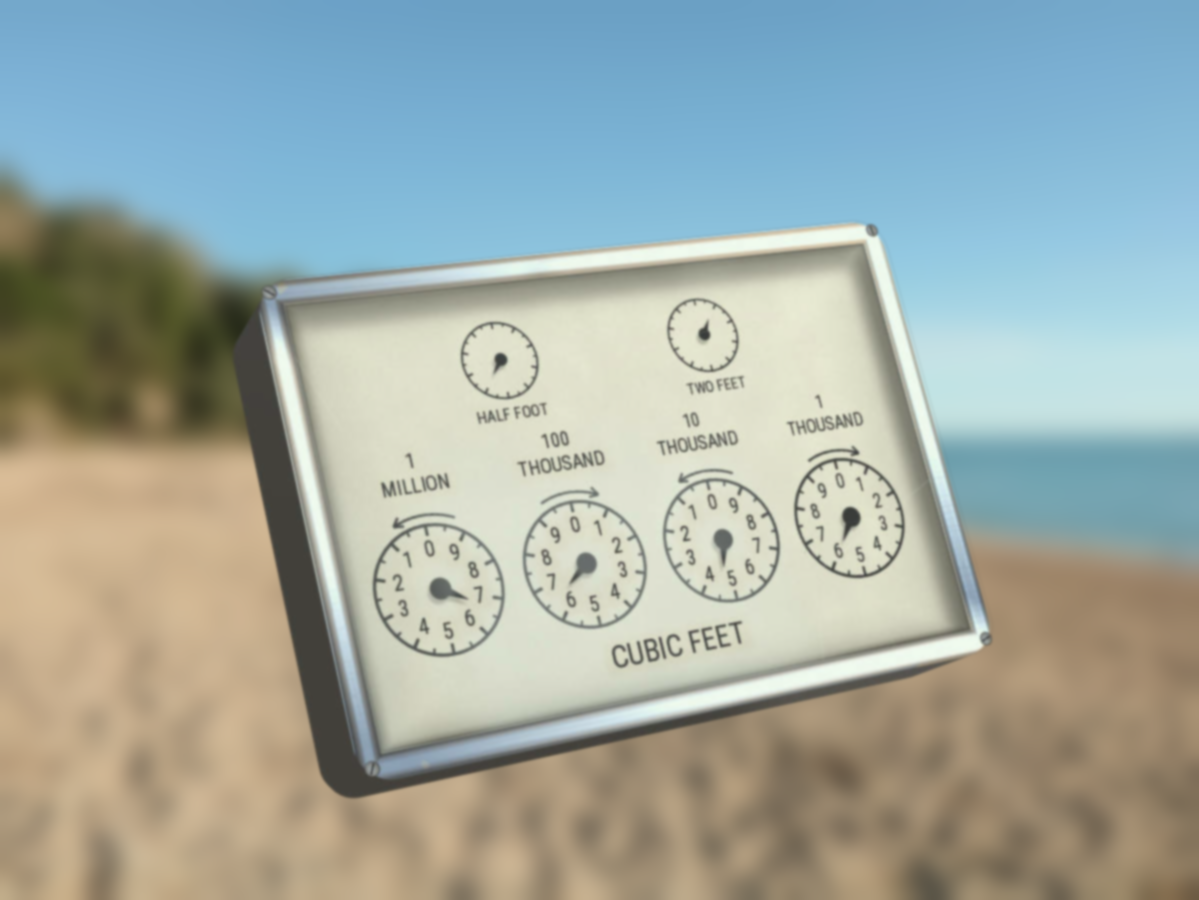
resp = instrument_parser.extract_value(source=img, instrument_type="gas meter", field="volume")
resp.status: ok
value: 664600 ft³
